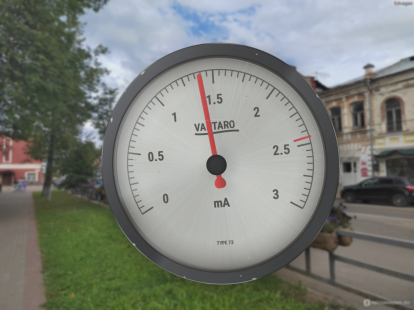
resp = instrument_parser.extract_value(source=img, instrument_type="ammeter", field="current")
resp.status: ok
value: 1.4 mA
